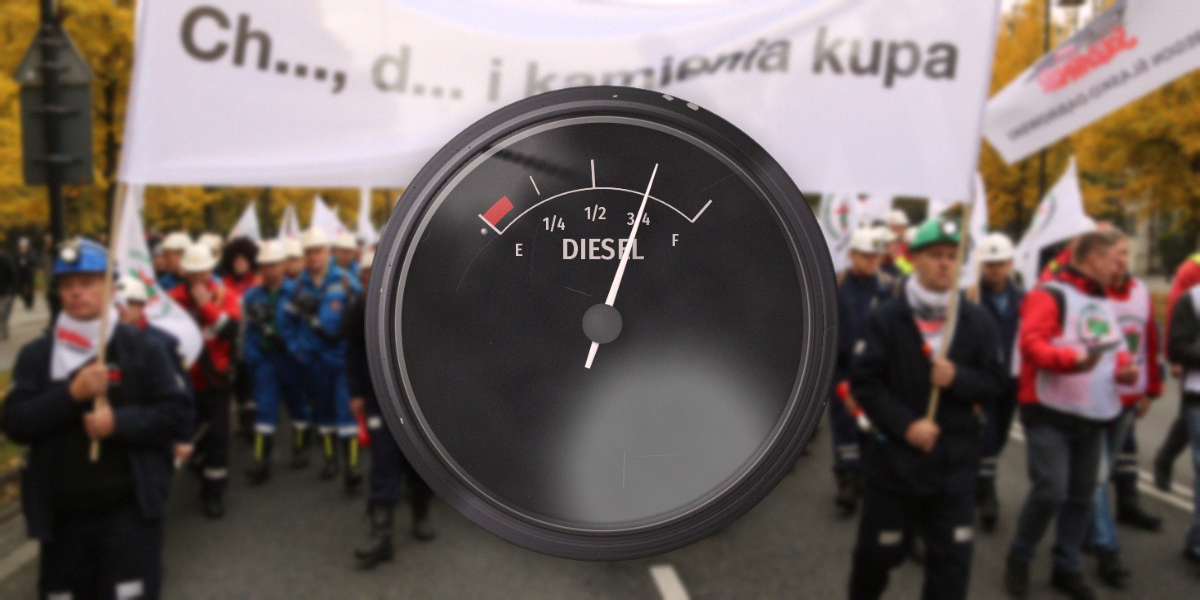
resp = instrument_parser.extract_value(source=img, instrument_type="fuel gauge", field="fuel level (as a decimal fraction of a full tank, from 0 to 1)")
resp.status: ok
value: 0.75
